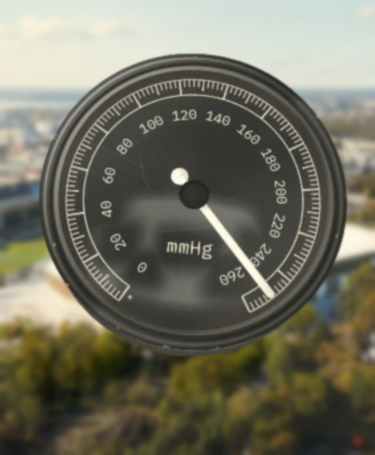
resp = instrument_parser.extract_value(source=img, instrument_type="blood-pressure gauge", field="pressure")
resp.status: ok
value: 250 mmHg
